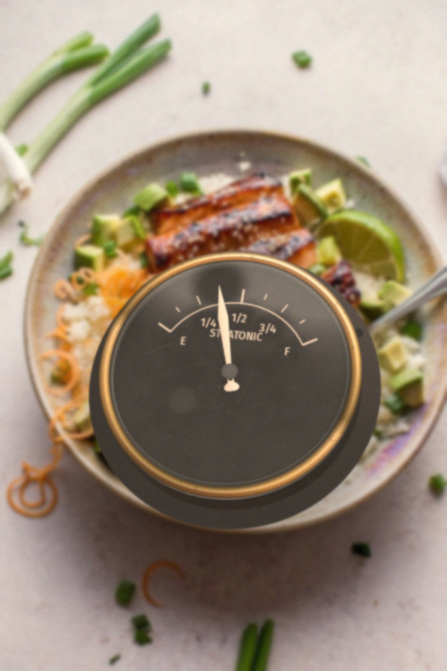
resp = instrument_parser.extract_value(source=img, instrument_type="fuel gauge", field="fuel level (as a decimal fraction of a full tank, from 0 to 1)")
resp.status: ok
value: 0.375
